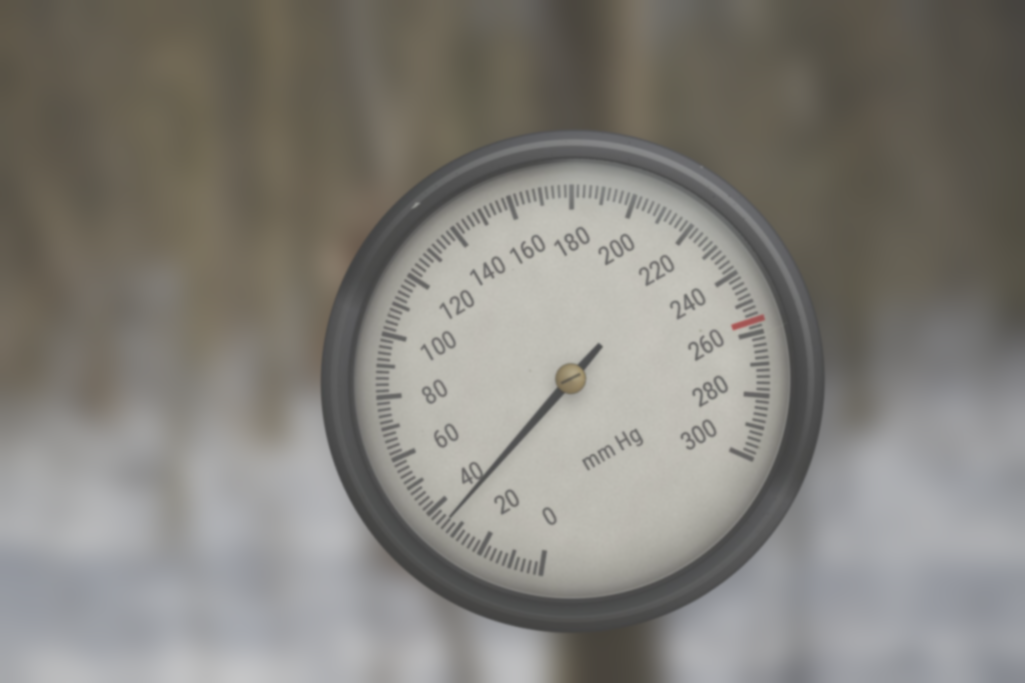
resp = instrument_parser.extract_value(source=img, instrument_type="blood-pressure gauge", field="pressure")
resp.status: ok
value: 34 mmHg
